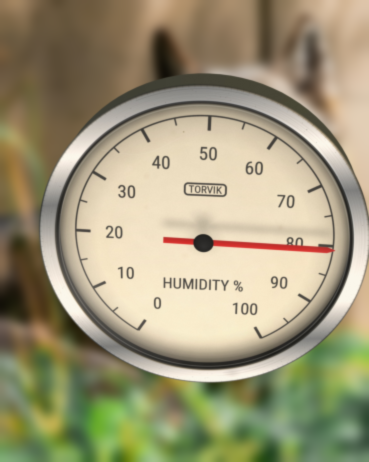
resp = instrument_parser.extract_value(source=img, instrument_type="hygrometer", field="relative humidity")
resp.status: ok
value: 80 %
